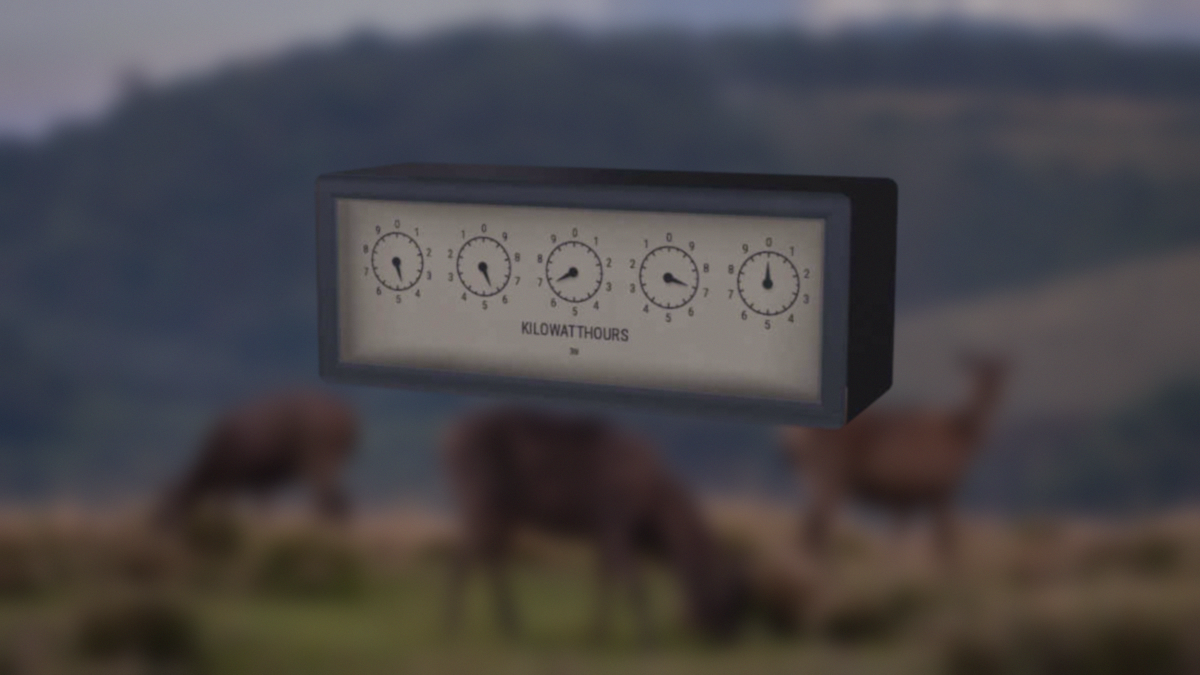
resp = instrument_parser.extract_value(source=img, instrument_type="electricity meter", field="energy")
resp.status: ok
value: 45670 kWh
